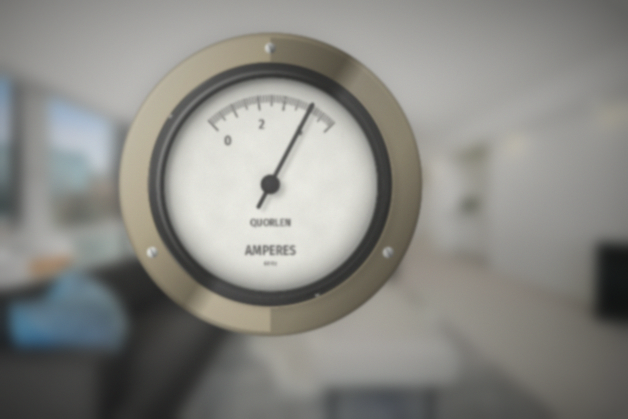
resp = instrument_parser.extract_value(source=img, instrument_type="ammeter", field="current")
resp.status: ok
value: 4 A
